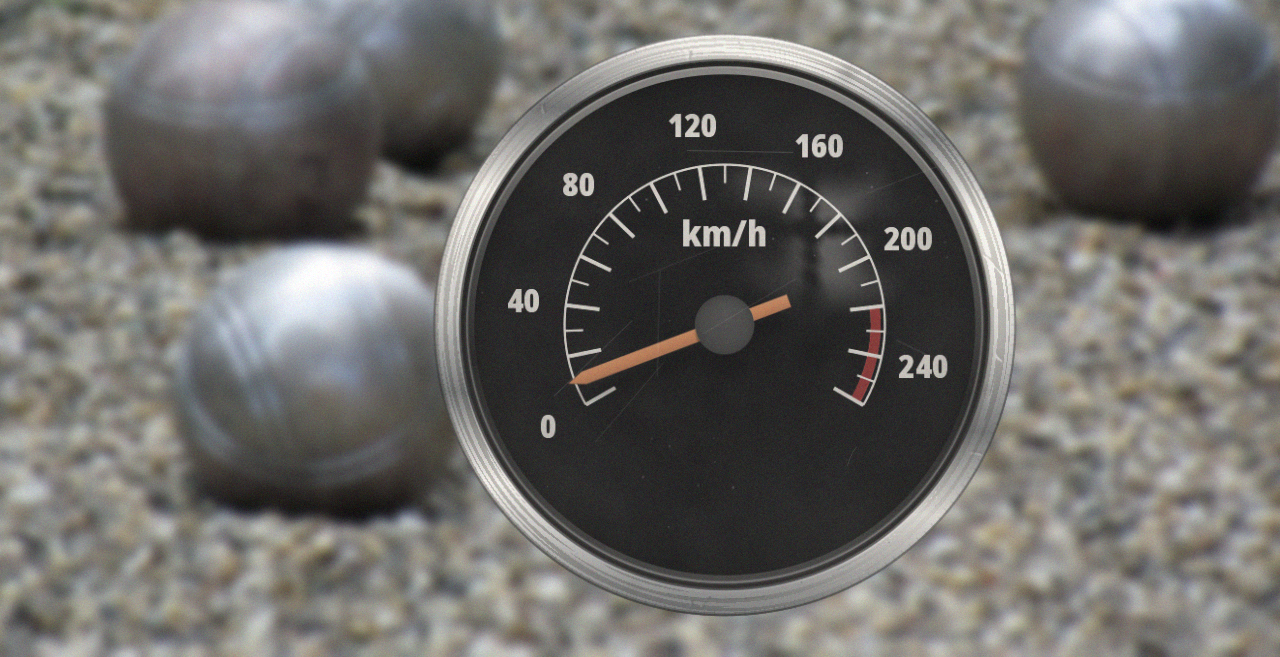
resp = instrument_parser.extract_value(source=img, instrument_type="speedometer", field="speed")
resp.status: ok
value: 10 km/h
